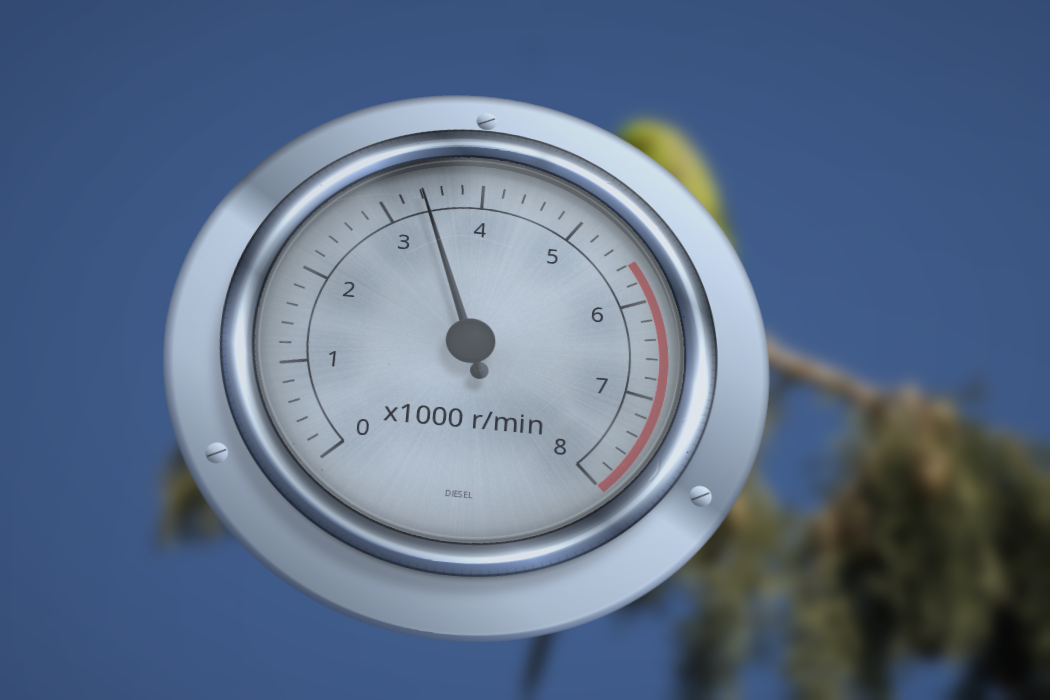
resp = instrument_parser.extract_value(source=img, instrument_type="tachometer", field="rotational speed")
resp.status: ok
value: 3400 rpm
